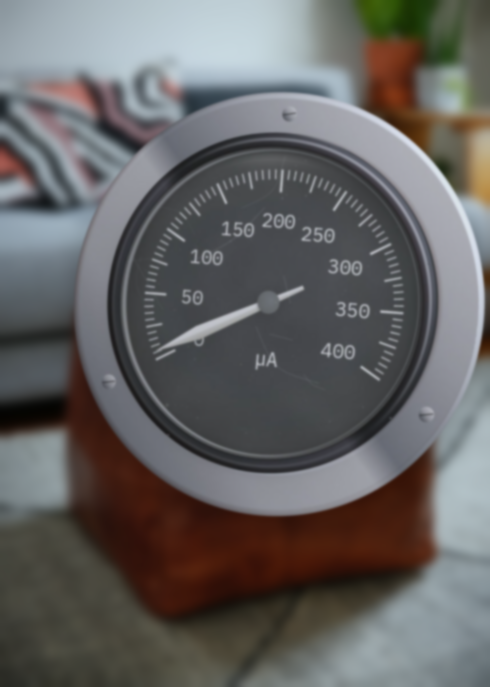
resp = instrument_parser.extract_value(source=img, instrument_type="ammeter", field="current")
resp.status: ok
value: 5 µA
